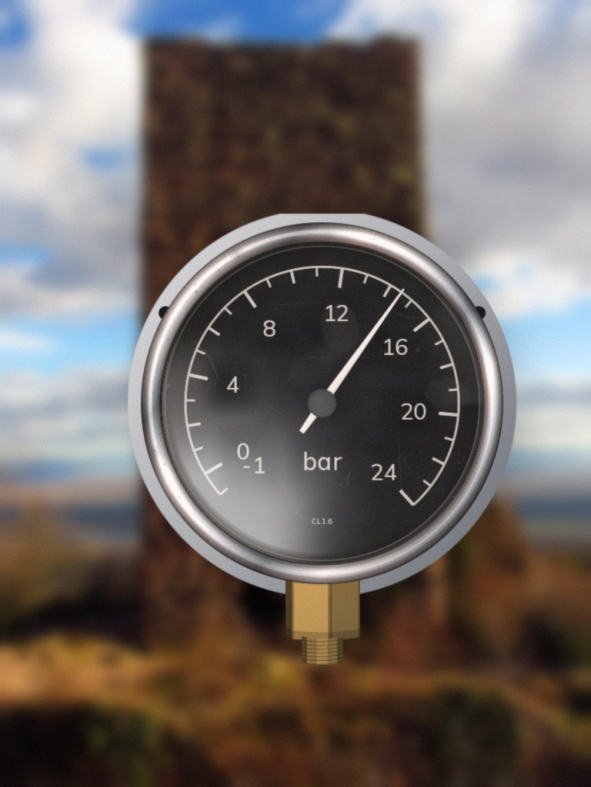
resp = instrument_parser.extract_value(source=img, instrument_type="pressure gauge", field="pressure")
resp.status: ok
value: 14.5 bar
